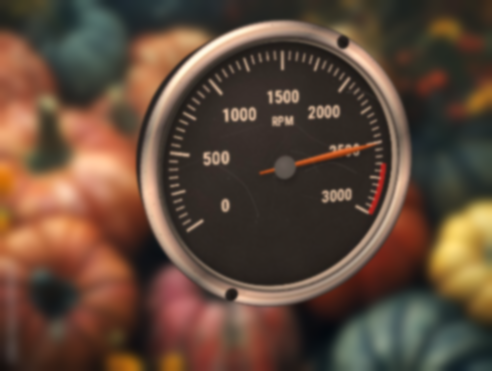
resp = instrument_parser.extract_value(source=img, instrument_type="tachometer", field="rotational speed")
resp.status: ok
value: 2500 rpm
